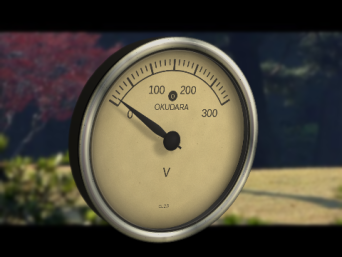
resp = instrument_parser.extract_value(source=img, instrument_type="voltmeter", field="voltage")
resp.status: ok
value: 10 V
